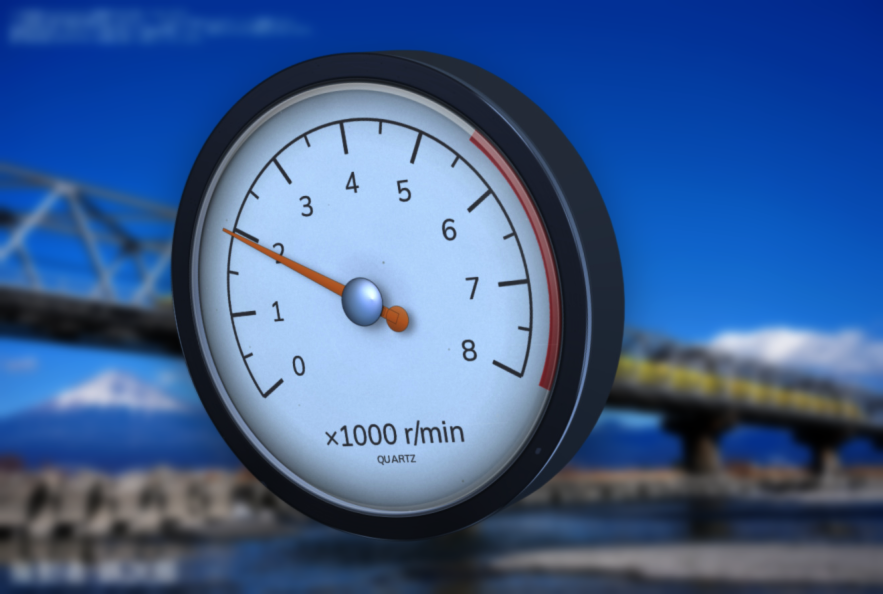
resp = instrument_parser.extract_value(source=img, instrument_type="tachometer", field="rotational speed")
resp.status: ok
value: 2000 rpm
